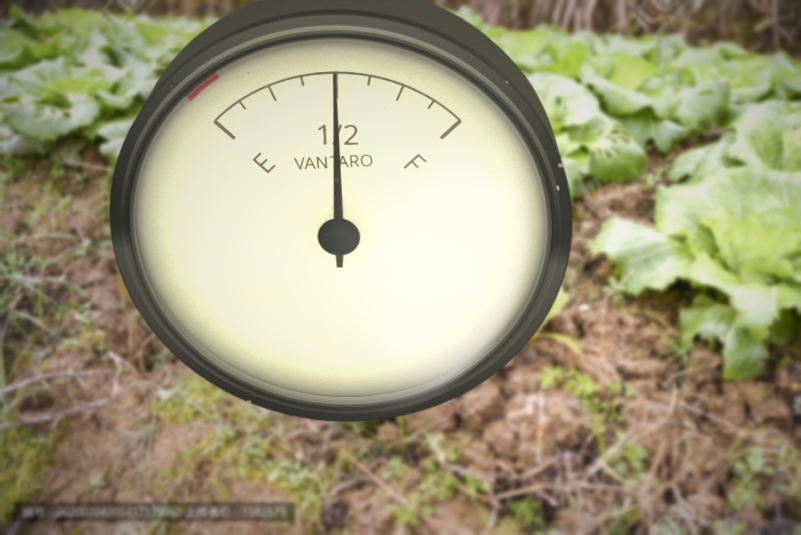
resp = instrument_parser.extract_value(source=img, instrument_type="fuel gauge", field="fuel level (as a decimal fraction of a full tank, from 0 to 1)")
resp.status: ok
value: 0.5
